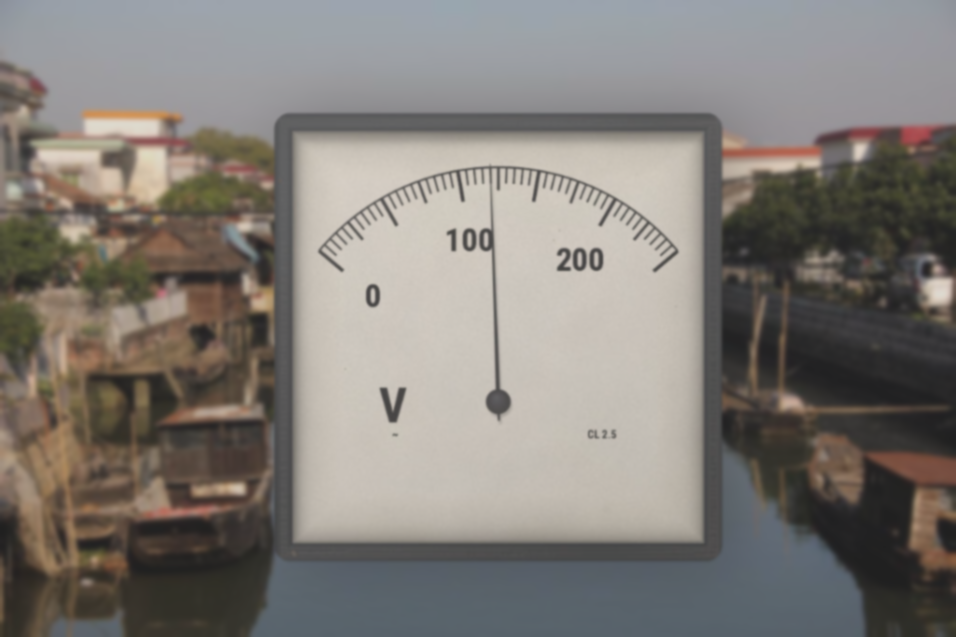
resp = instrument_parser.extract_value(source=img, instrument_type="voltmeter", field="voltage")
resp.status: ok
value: 120 V
